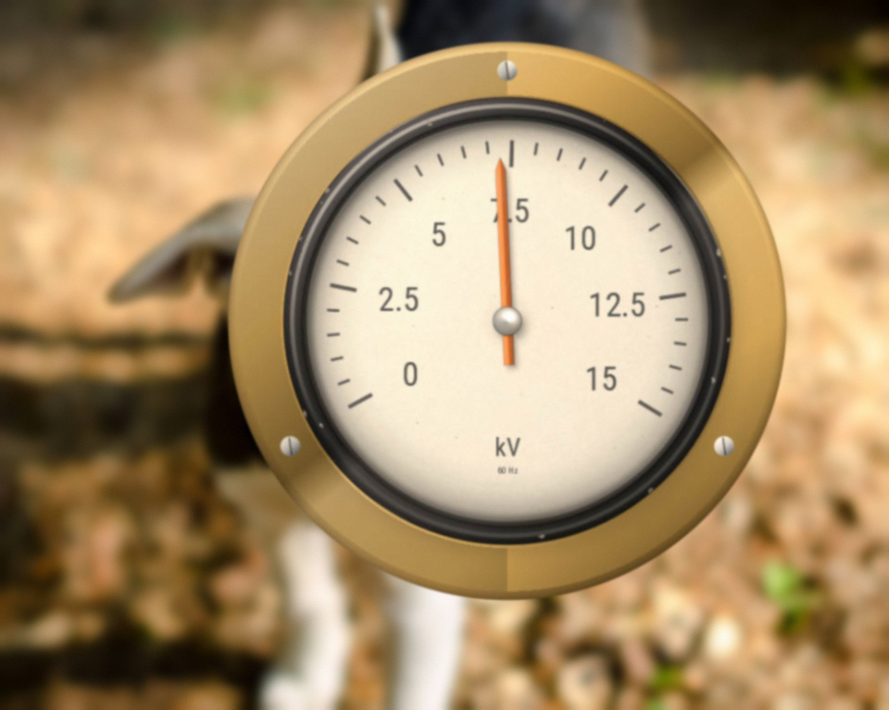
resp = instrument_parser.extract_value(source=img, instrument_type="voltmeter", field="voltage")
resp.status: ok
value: 7.25 kV
